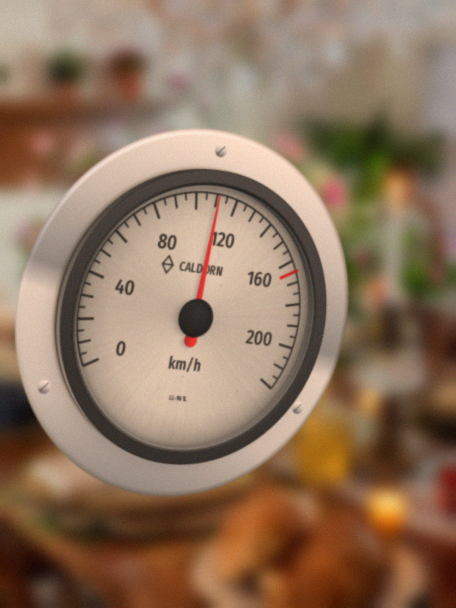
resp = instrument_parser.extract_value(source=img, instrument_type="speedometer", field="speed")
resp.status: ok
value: 110 km/h
